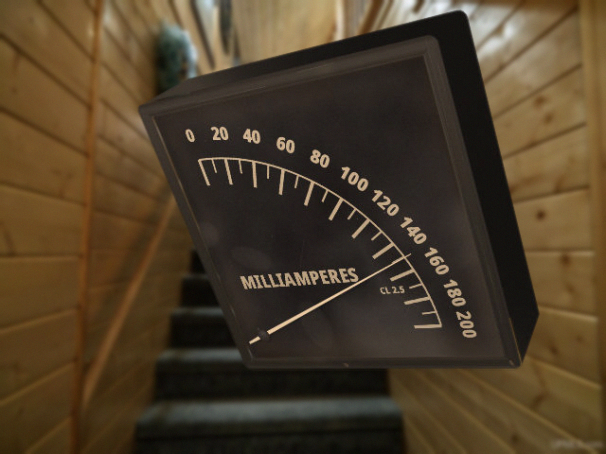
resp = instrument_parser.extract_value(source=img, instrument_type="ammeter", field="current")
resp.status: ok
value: 150 mA
